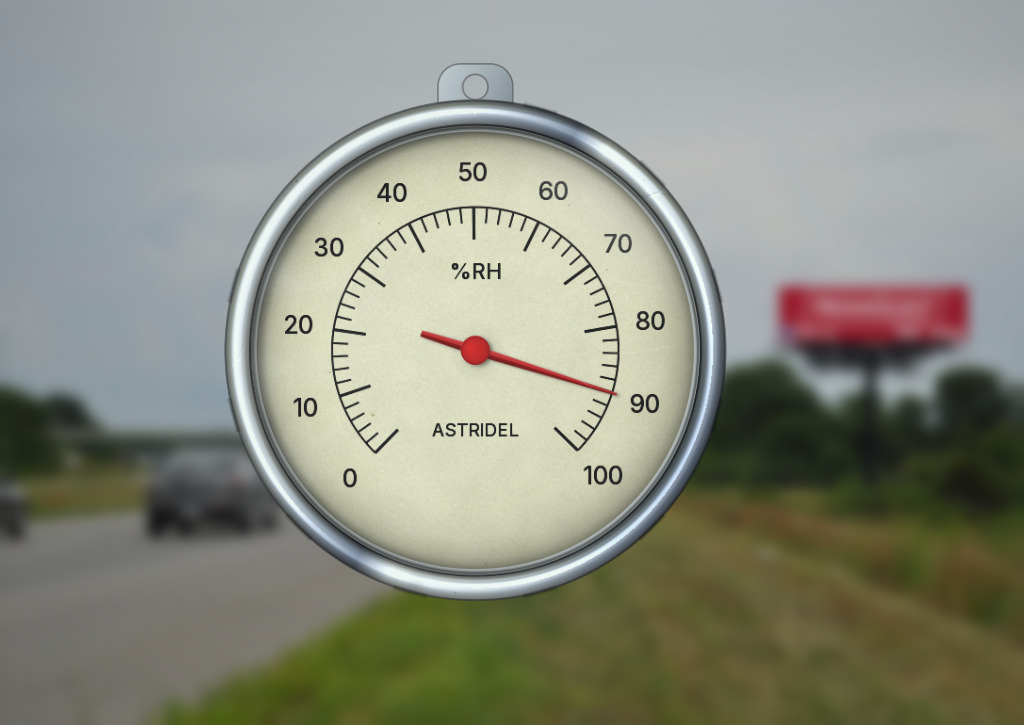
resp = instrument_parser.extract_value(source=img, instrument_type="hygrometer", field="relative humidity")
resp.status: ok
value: 90 %
